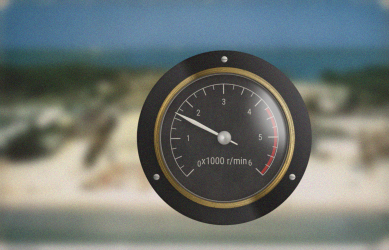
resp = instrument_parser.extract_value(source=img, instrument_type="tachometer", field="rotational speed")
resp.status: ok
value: 1625 rpm
